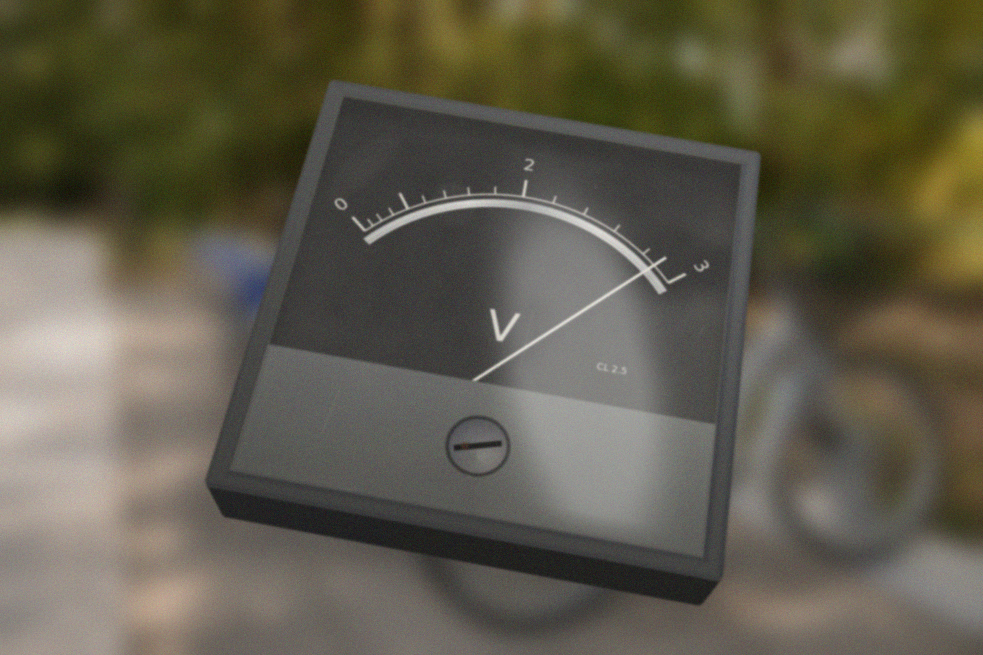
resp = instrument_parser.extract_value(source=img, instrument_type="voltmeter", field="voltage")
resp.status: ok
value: 2.9 V
